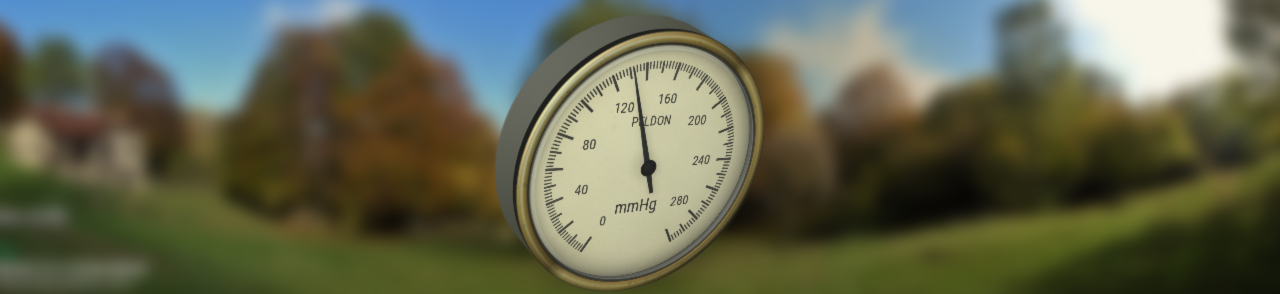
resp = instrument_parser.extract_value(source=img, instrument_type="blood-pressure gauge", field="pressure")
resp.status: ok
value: 130 mmHg
